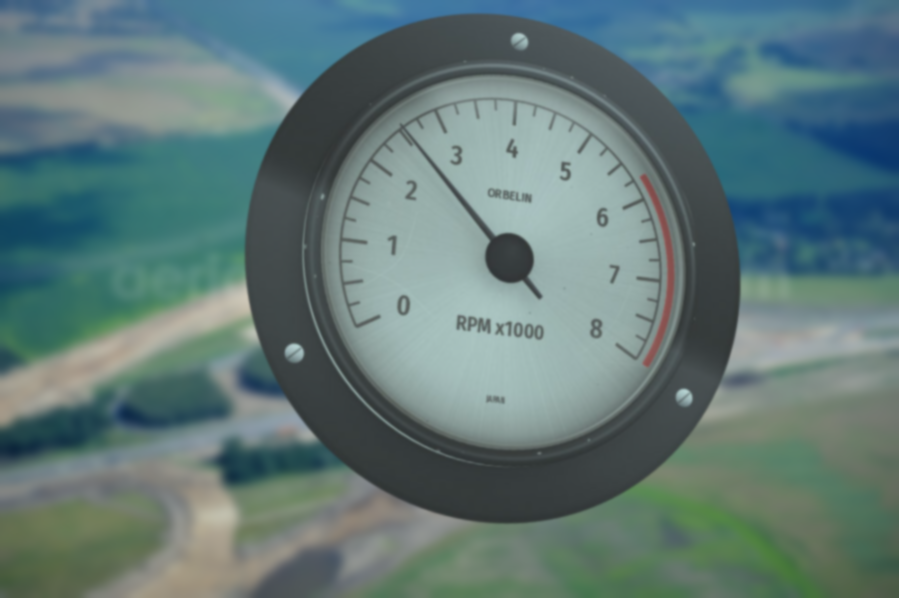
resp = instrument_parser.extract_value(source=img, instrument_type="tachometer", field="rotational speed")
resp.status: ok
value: 2500 rpm
